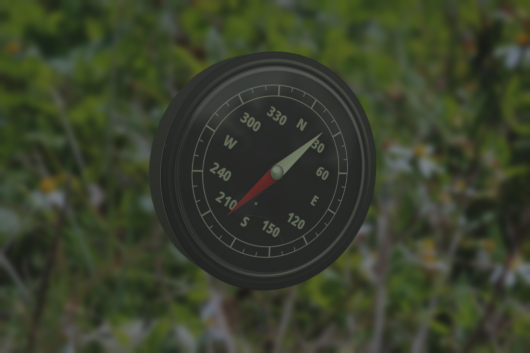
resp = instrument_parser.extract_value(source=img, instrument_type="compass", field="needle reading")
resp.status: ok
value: 200 °
